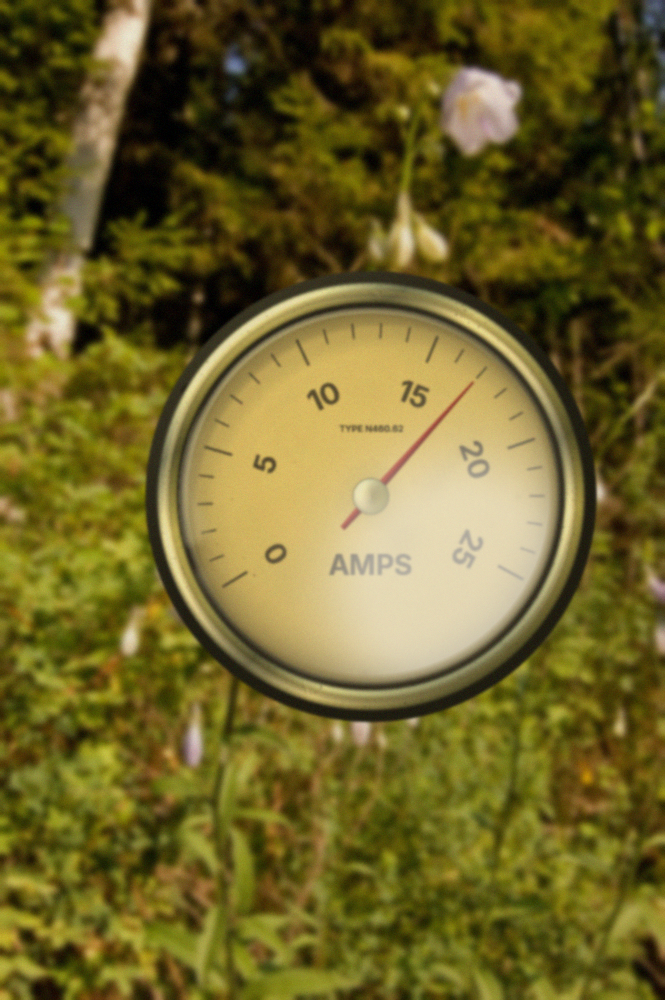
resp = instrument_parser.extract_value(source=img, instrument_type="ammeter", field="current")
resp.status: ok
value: 17 A
